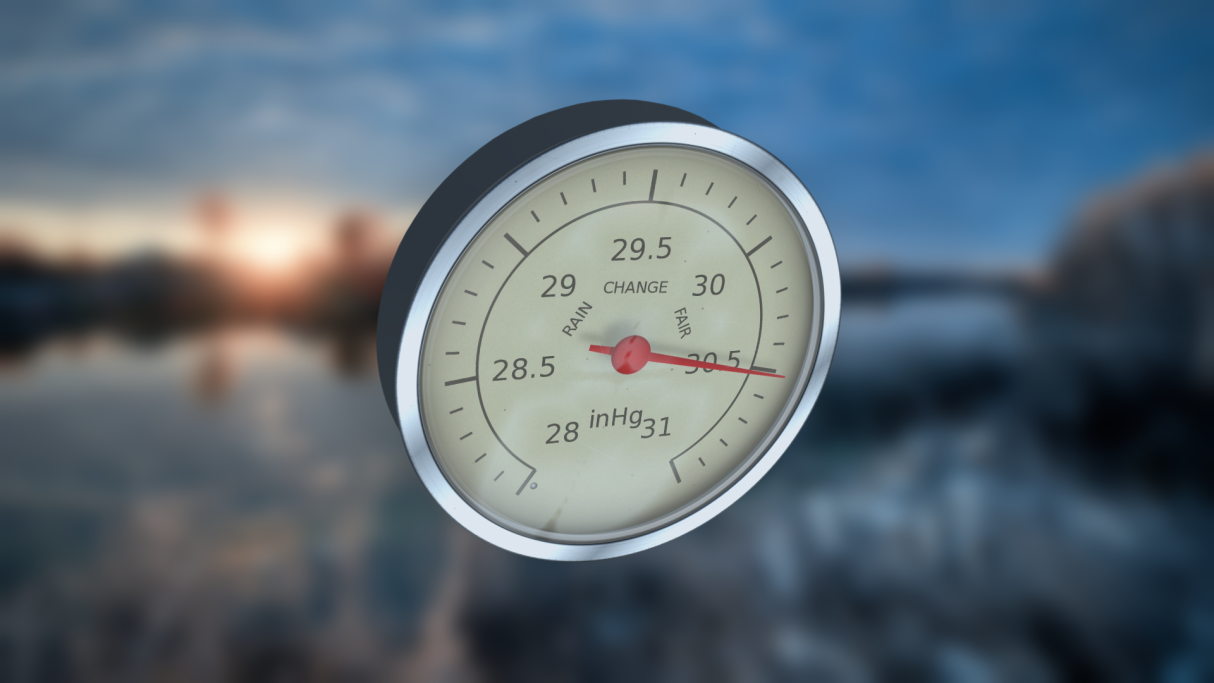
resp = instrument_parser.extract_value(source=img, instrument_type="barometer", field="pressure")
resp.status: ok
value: 30.5 inHg
